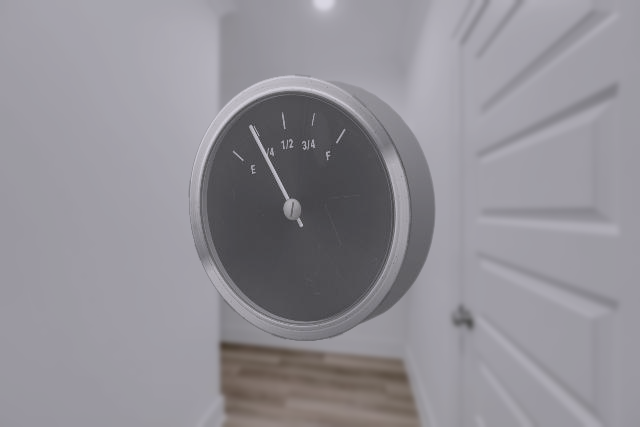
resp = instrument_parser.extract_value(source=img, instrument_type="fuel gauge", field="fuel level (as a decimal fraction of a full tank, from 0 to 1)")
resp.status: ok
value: 0.25
